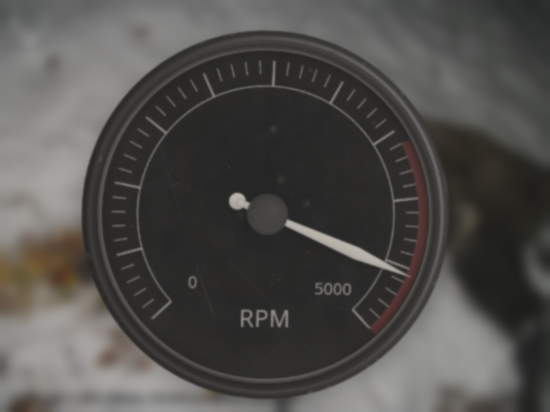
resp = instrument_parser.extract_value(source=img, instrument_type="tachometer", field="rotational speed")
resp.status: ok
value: 4550 rpm
